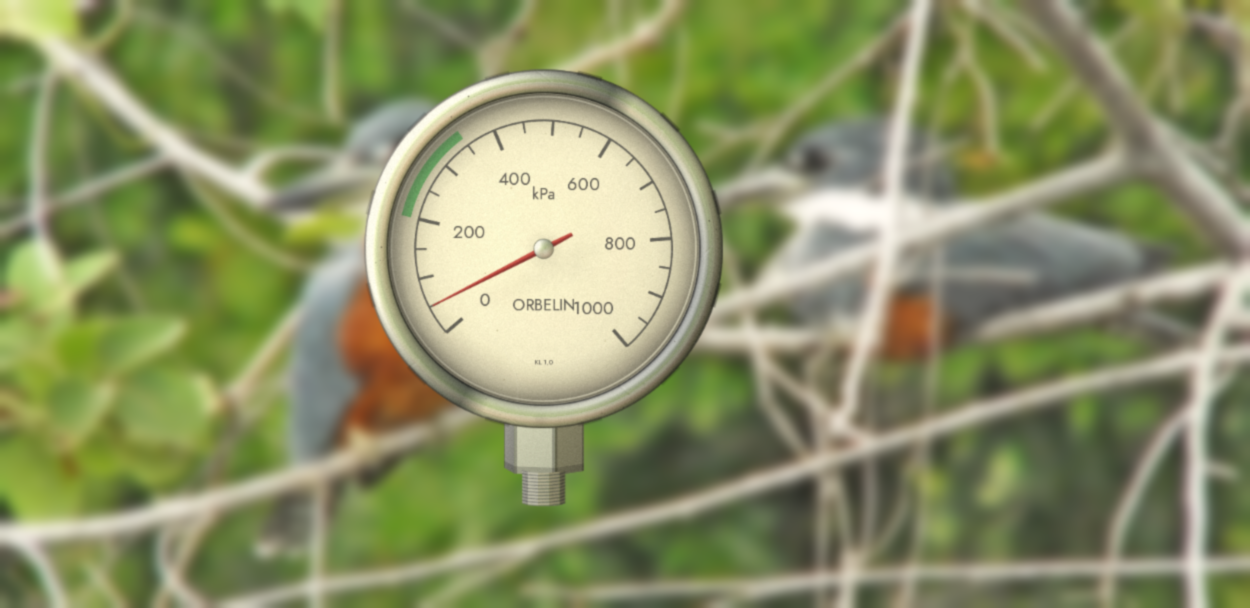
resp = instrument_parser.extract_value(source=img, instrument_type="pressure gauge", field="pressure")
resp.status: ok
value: 50 kPa
